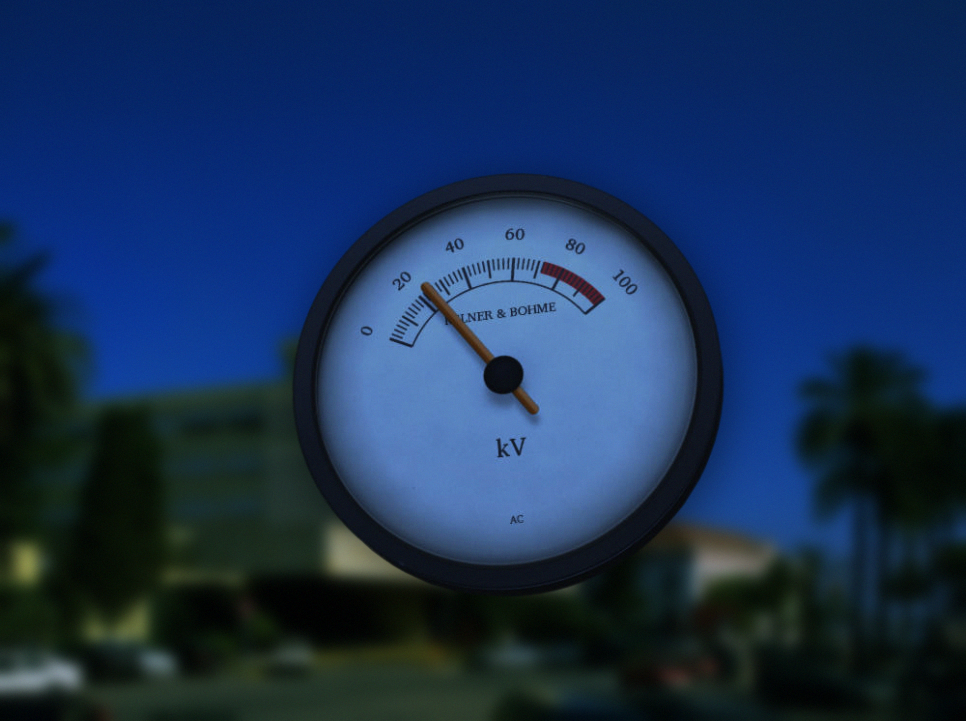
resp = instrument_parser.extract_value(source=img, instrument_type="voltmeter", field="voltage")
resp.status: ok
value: 24 kV
